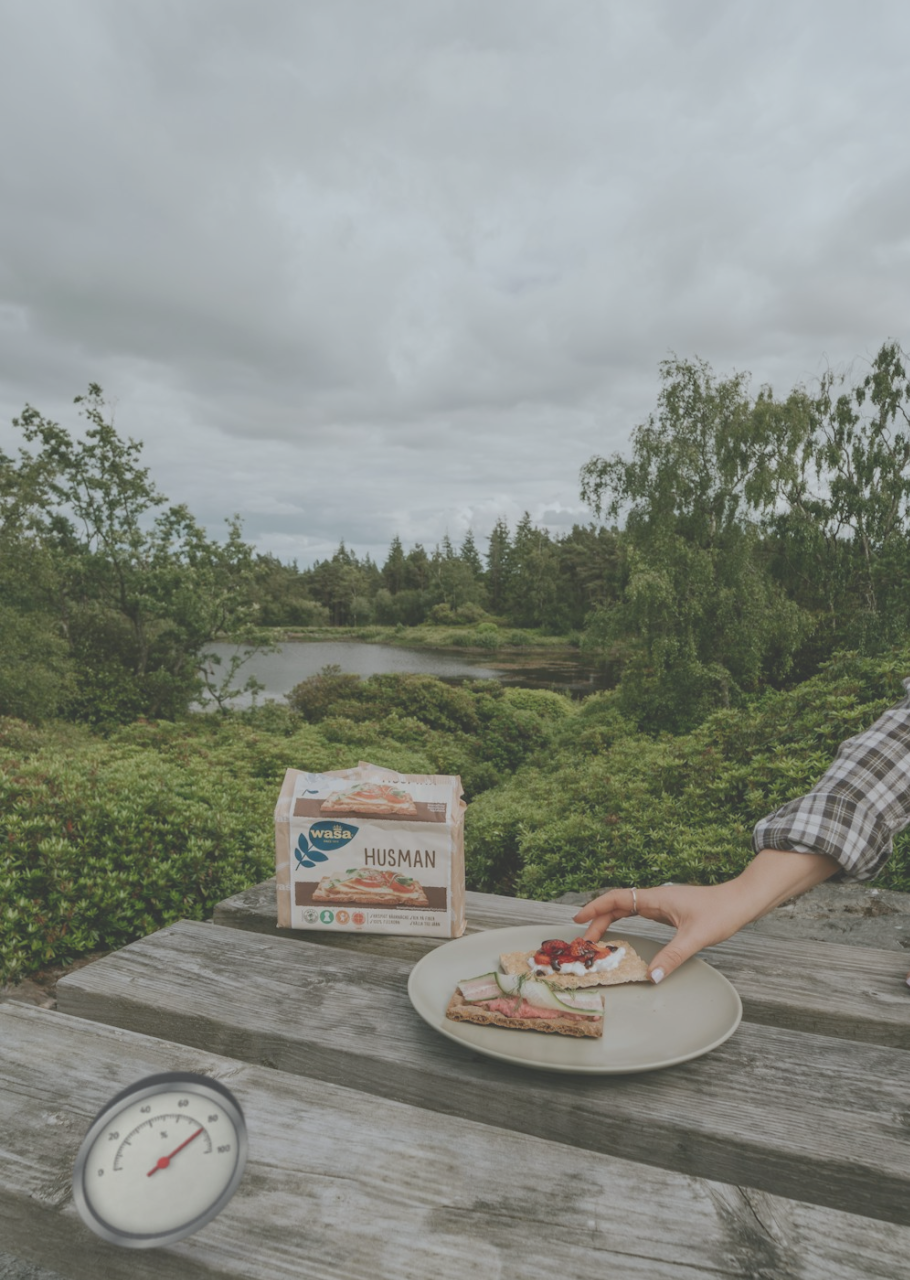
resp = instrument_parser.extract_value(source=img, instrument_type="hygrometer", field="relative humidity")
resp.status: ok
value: 80 %
